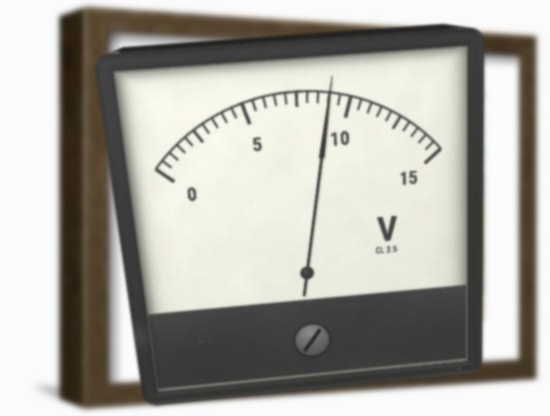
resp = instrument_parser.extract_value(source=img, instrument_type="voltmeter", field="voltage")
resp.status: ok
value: 9 V
